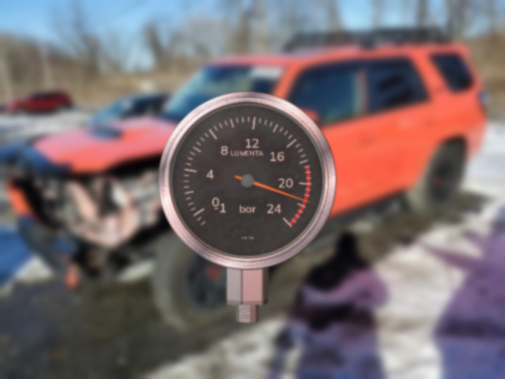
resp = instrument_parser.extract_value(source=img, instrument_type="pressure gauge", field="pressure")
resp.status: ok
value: 21.5 bar
